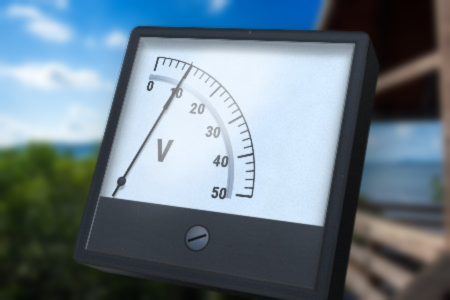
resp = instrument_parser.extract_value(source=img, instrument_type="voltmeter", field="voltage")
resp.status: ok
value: 10 V
